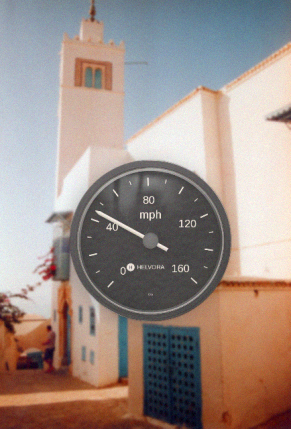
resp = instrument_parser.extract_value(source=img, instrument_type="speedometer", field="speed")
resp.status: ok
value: 45 mph
